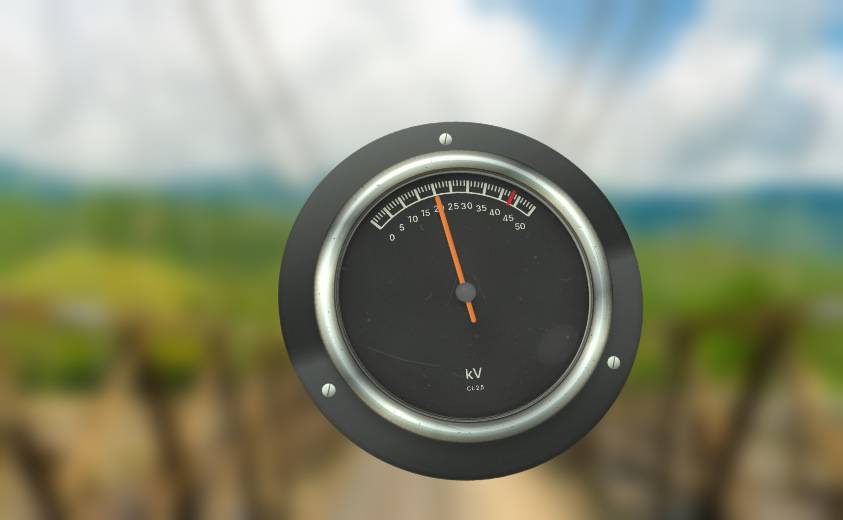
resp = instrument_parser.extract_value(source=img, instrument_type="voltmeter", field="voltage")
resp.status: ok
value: 20 kV
